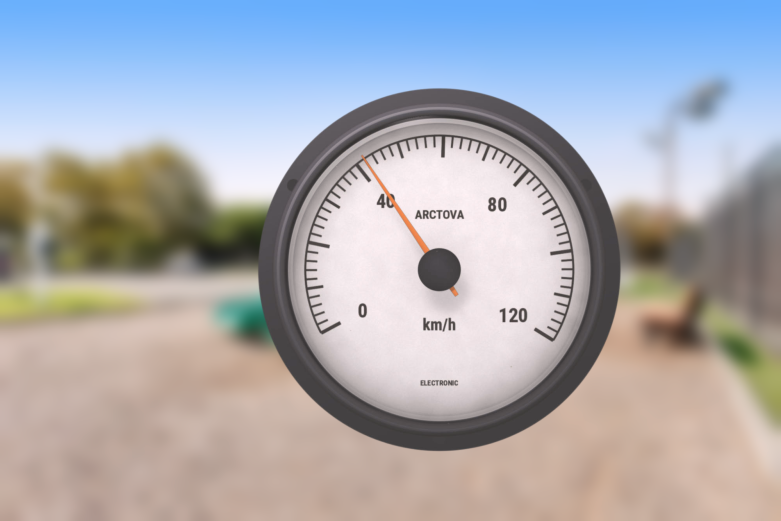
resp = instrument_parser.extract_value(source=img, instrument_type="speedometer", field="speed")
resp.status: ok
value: 42 km/h
